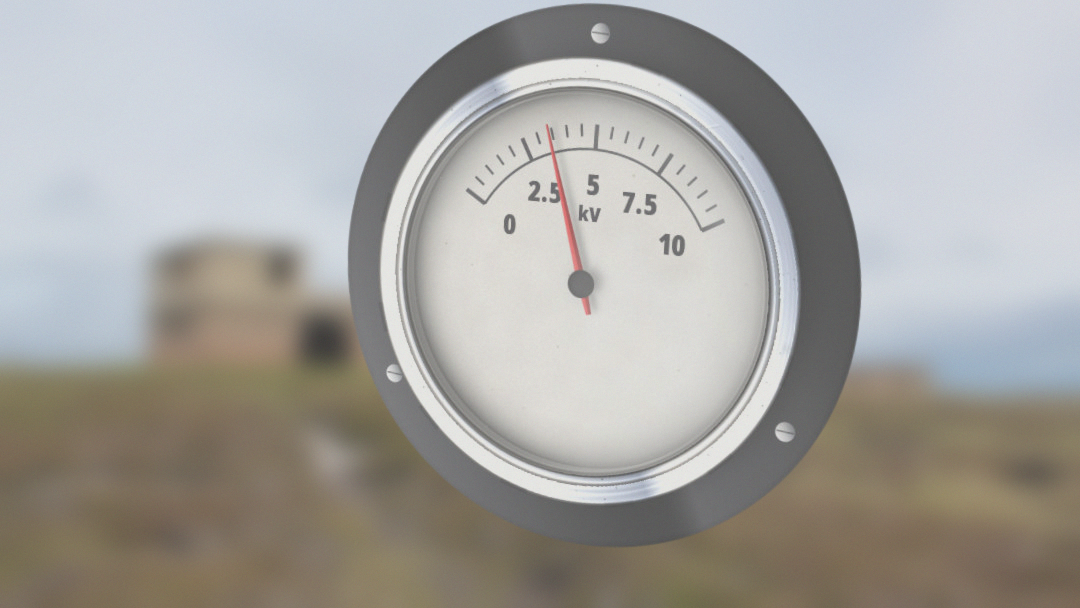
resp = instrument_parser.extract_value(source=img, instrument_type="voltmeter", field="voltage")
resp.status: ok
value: 3.5 kV
